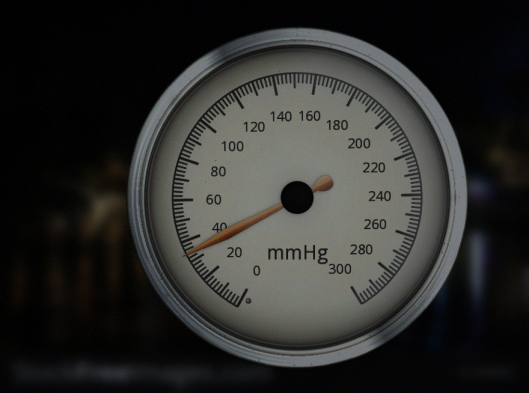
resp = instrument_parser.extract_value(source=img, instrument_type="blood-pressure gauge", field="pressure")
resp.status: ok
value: 34 mmHg
